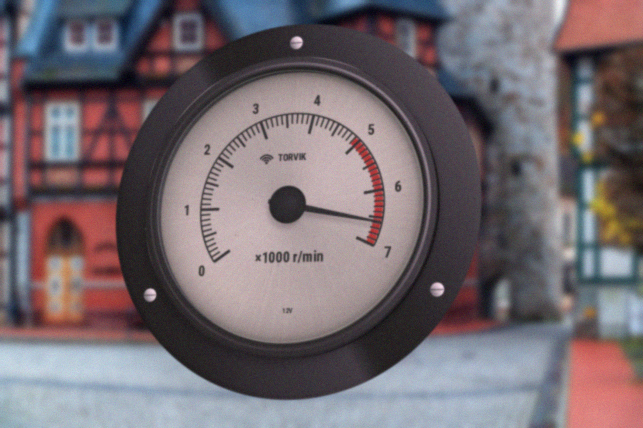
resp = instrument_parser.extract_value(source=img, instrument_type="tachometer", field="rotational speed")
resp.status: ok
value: 6600 rpm
